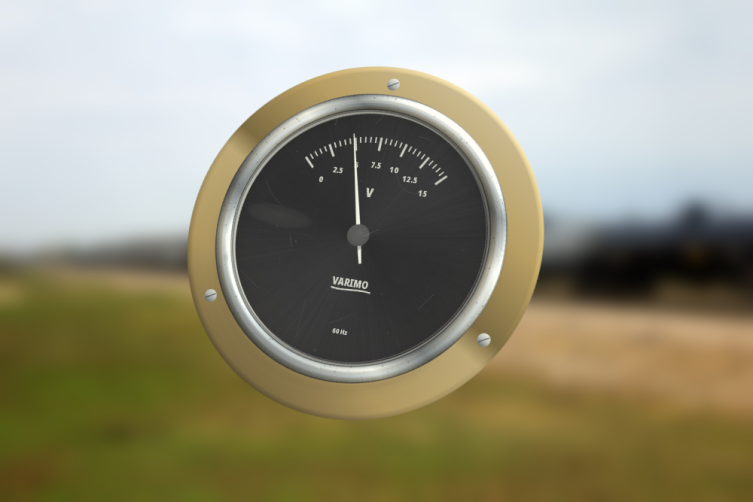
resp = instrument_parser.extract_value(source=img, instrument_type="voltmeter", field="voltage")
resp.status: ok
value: 5 V
